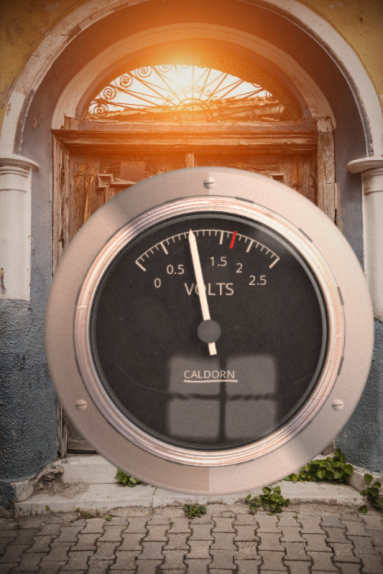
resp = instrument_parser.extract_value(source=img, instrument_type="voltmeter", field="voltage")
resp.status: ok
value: 1 V
